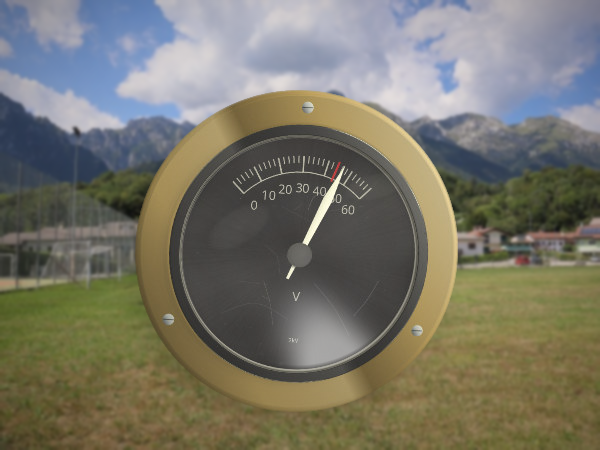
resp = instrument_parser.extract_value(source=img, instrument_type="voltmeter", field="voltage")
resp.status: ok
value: 46 V
